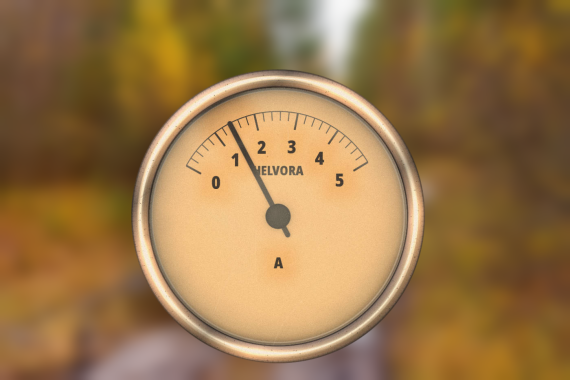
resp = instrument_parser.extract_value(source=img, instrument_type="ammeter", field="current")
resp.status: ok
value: 1.4 A
